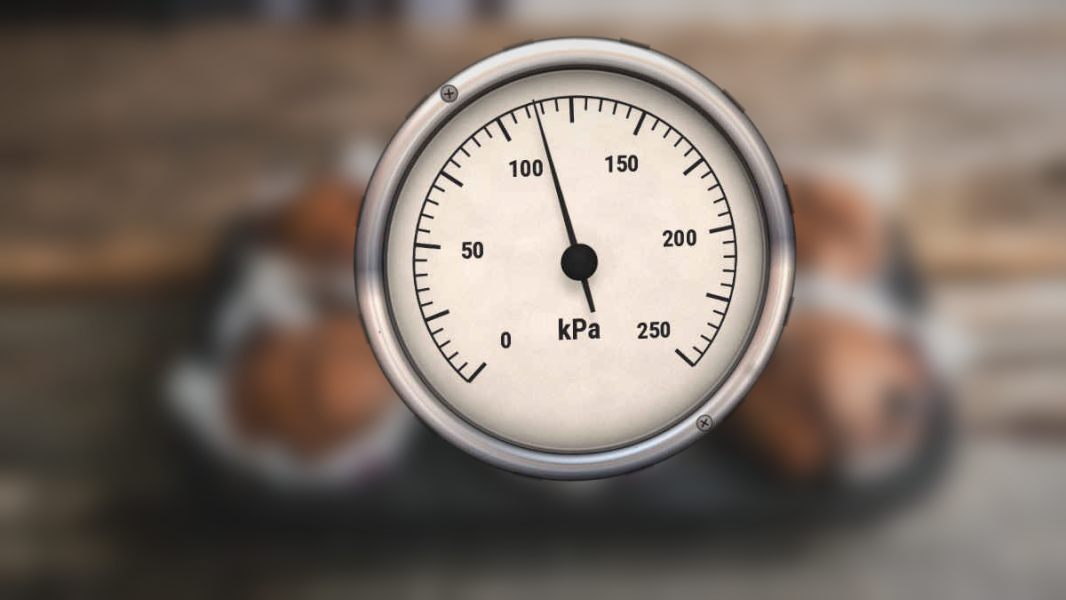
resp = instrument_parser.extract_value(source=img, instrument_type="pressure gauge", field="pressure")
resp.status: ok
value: 112.5 kPa
